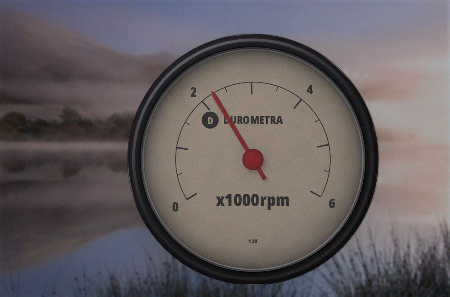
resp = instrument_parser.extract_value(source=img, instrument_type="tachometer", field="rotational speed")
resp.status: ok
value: 2250 rpm
